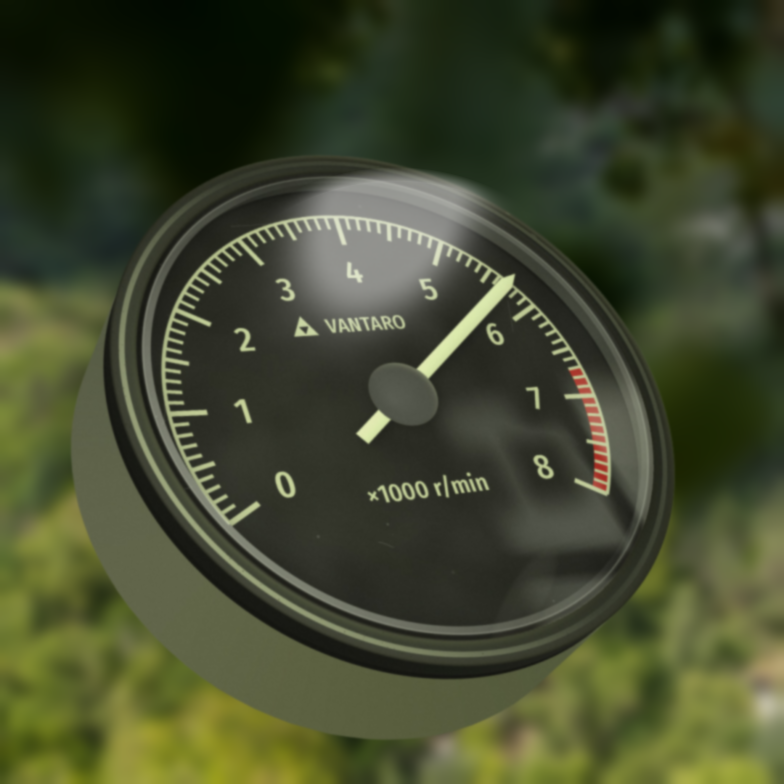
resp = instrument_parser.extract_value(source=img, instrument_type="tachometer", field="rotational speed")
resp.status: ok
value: 5700 rpm
